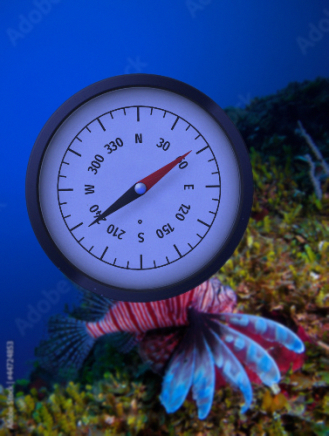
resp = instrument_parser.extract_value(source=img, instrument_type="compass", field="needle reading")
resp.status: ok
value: 55 °
